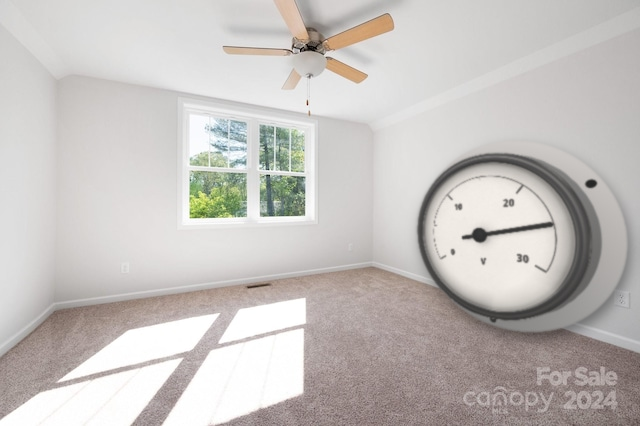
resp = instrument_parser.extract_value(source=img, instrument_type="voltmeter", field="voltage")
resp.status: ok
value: 25 V
